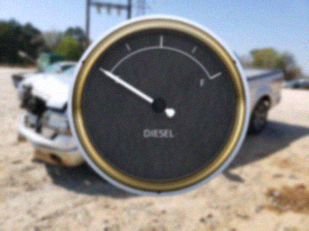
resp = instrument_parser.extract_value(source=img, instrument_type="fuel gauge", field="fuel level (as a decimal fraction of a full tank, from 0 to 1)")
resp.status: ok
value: 0
